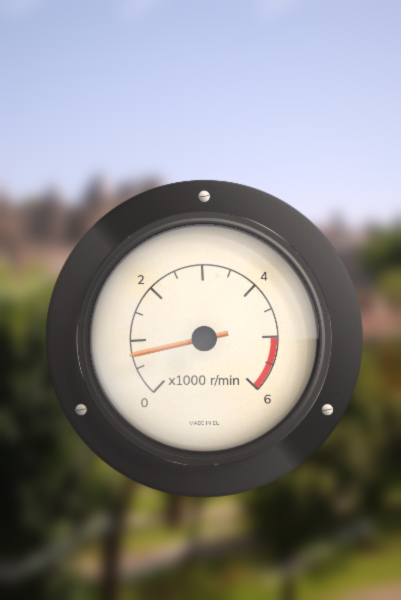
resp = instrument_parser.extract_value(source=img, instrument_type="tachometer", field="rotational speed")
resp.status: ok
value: 750 rpm
